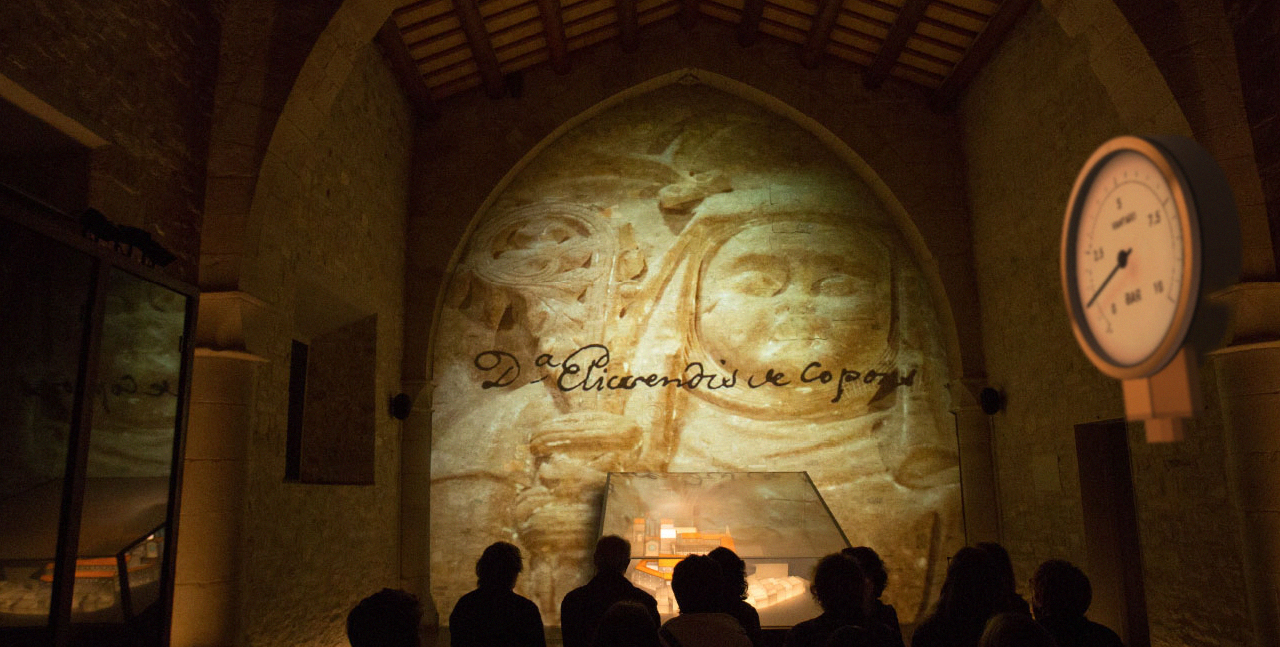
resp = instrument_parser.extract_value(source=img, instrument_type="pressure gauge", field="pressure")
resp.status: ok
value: 1 bar
